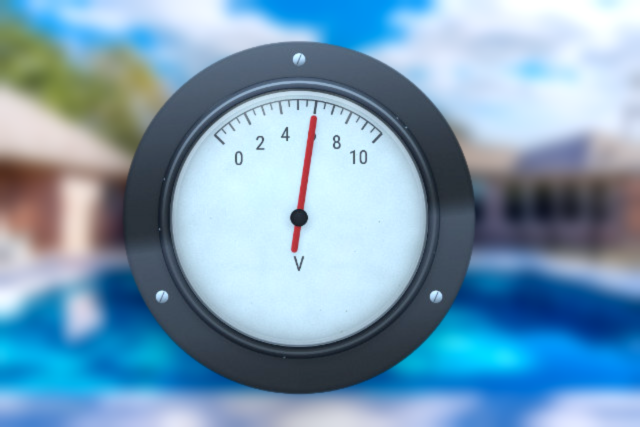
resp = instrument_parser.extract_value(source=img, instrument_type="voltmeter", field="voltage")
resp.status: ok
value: 6 V
